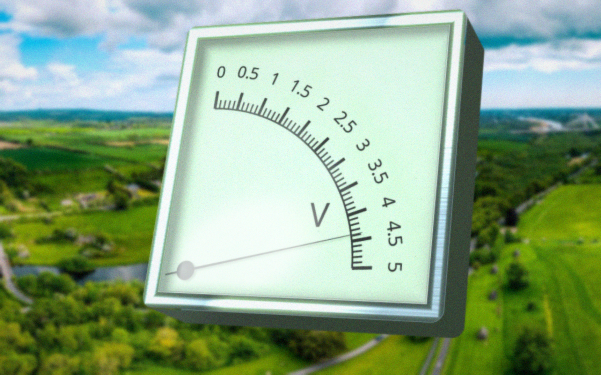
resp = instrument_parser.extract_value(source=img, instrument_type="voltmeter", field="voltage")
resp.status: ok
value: 4.4 V
